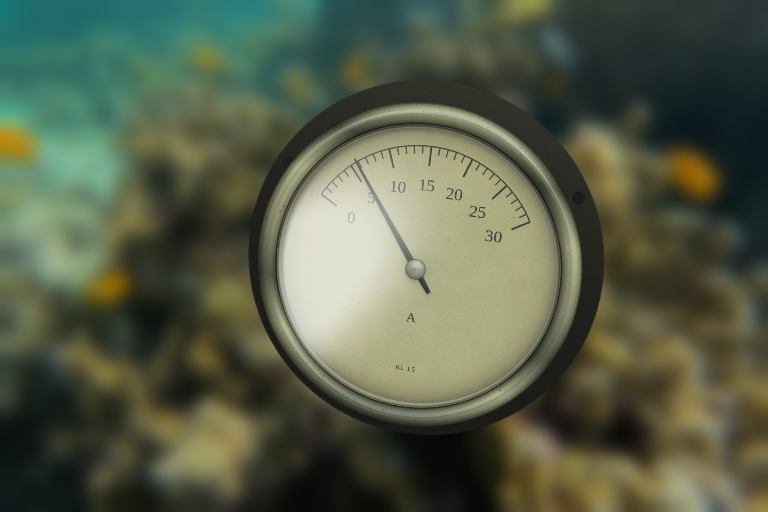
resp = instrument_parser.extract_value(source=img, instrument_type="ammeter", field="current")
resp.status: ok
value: 6 A
